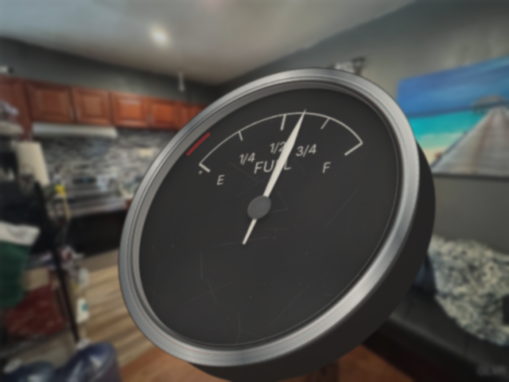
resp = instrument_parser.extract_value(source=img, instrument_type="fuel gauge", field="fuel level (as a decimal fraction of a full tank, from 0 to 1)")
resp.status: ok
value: 0.625
